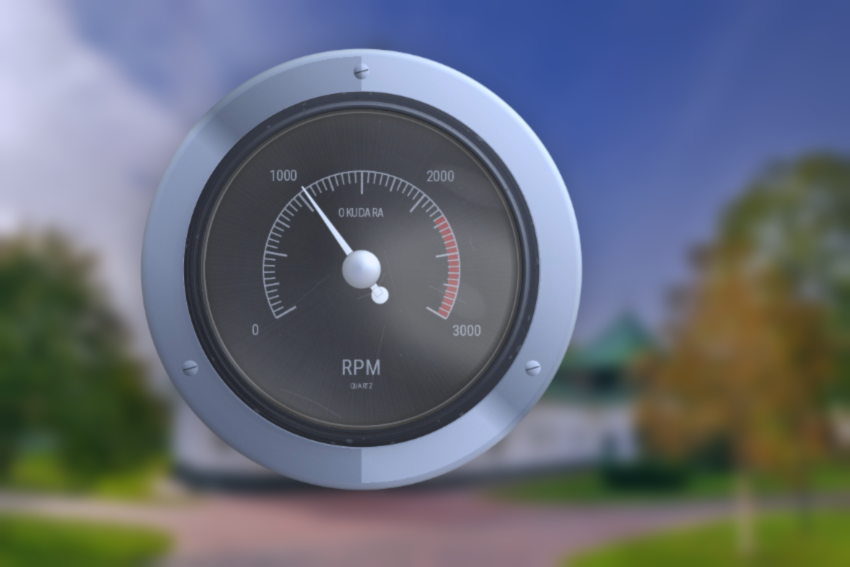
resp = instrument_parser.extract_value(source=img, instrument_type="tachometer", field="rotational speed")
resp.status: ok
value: 1050 rpm
